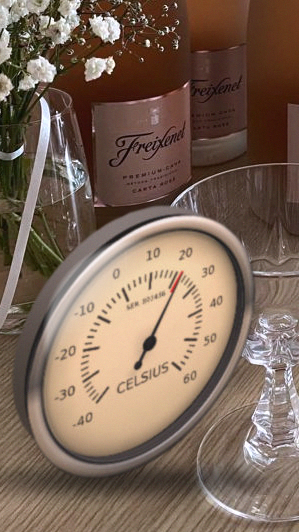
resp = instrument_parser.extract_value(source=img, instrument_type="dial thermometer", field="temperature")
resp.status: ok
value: 20 °C
